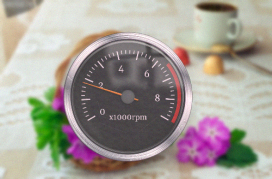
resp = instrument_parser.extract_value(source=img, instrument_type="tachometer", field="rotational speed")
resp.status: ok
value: 1800 rpm
